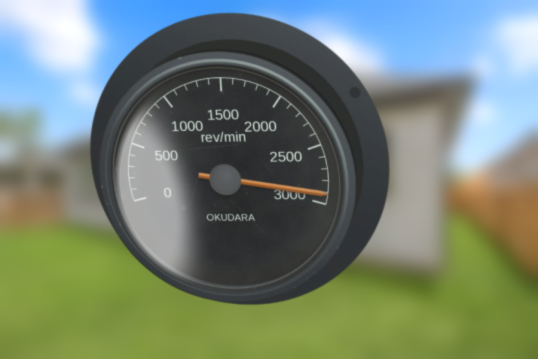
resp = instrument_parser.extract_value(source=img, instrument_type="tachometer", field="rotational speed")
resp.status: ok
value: 2900 rpm
